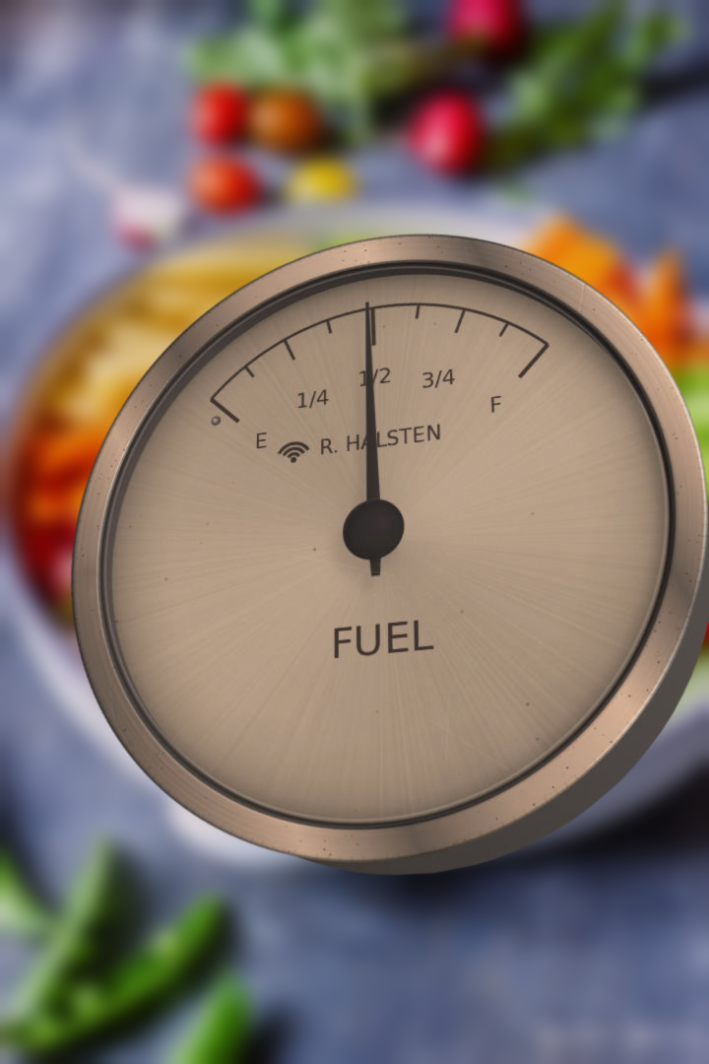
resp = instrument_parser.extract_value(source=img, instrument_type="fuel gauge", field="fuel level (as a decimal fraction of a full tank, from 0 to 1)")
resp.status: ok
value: 0.5
